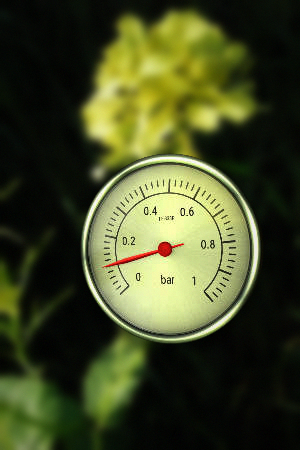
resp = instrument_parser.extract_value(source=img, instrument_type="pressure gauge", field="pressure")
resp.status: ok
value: 0.1 bar
